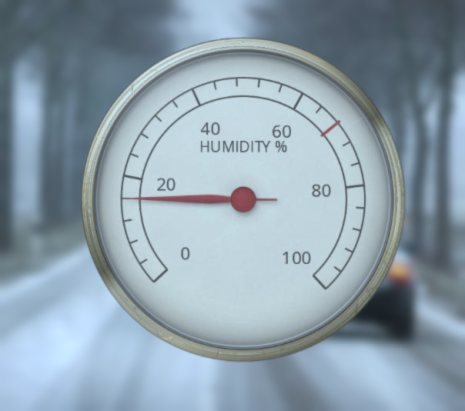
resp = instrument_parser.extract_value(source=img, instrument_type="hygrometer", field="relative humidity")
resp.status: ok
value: 16 %
